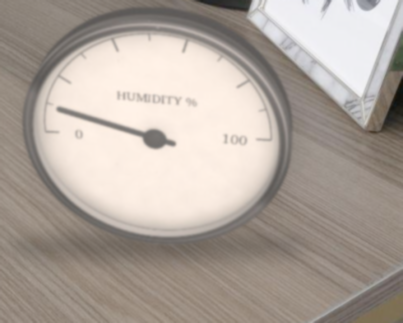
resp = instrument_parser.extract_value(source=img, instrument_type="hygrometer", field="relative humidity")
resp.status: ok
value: 10 %
